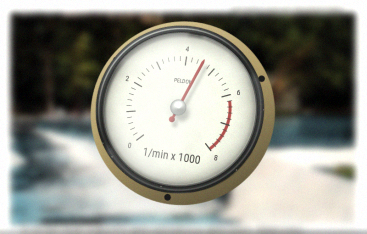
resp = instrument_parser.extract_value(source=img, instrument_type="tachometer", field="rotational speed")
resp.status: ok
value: 4600 rpm
